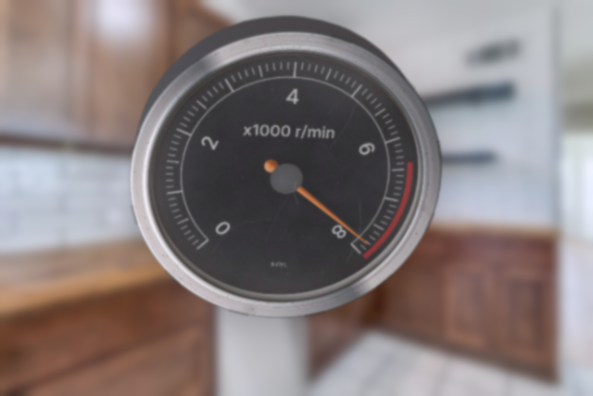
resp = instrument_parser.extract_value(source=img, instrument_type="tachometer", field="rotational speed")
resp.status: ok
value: 7800 rpm
